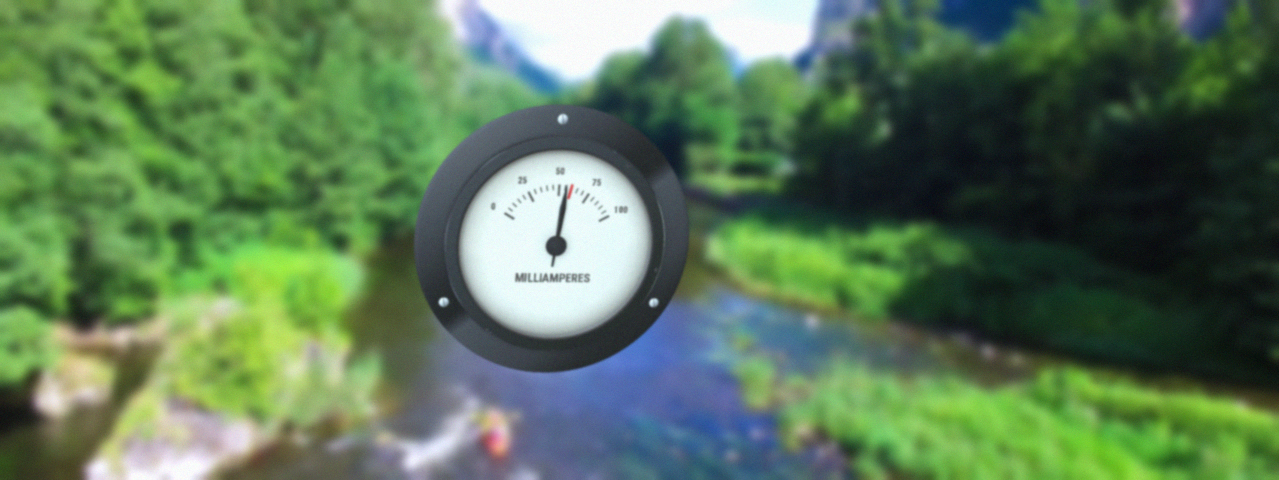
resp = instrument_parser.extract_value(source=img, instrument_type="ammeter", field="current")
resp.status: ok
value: 55 mA
